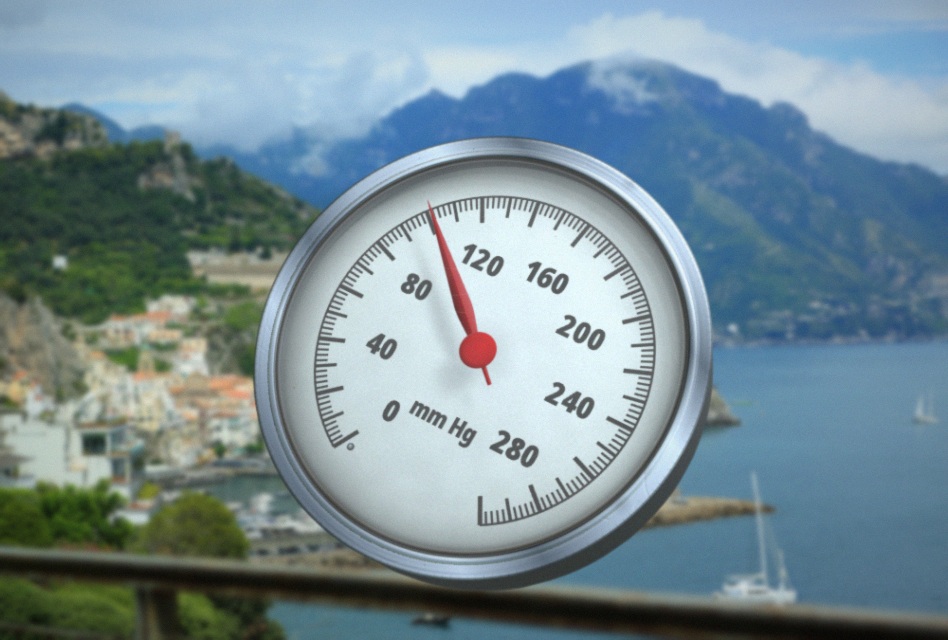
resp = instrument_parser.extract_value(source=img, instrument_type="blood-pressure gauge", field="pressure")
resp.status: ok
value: 102 mmHg
